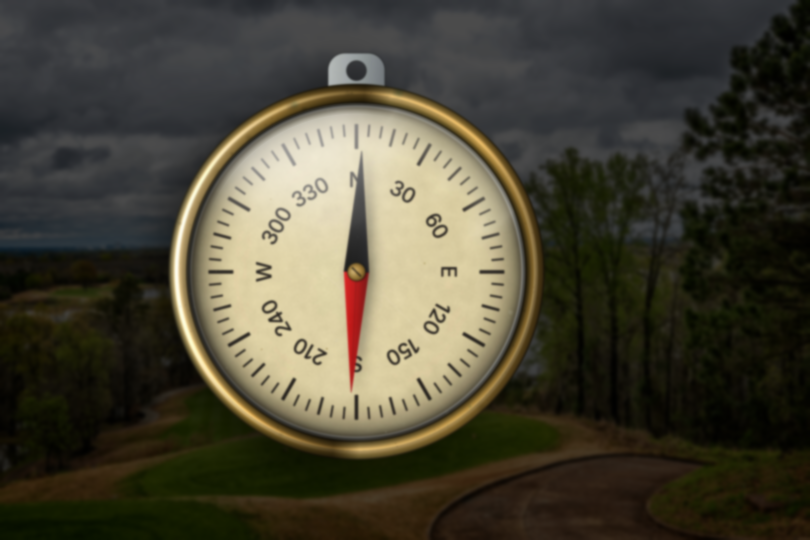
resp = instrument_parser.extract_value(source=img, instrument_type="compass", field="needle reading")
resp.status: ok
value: 182.5 °
